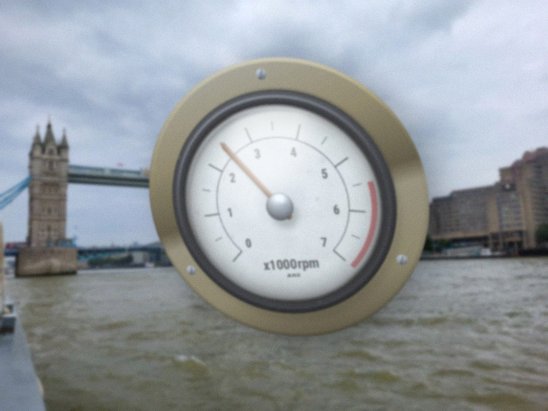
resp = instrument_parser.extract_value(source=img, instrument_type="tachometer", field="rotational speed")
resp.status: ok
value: 2500 rpm
